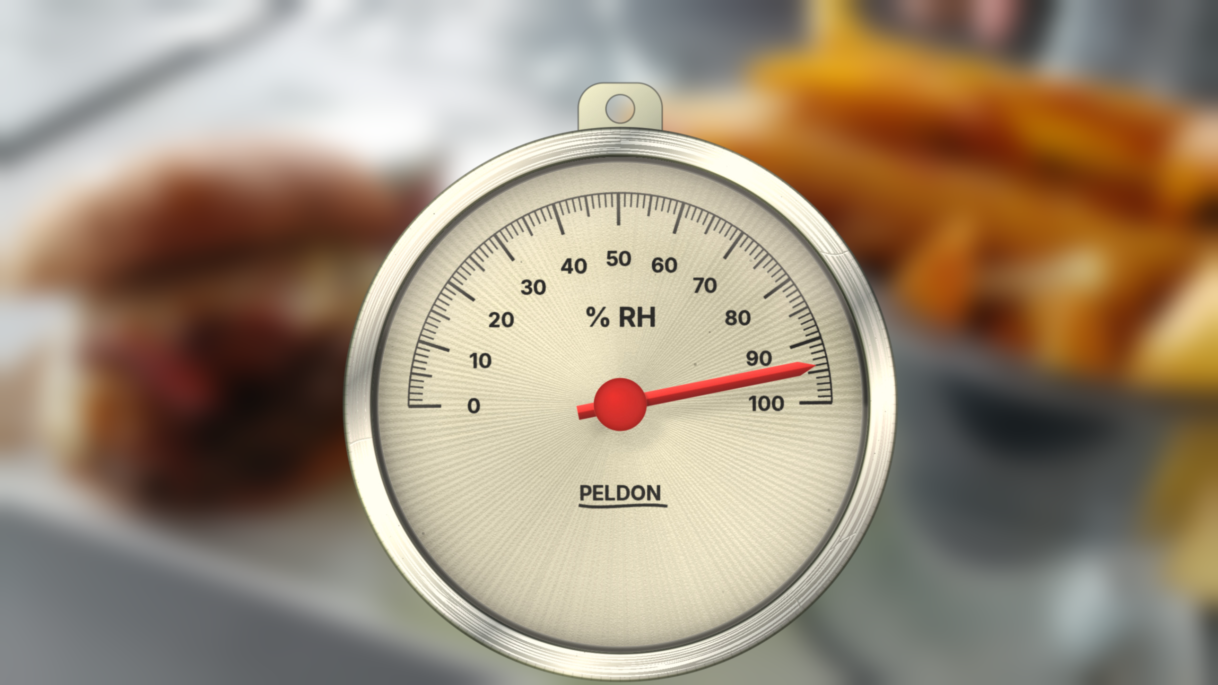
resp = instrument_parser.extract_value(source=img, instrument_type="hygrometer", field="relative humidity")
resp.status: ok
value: 94 %
